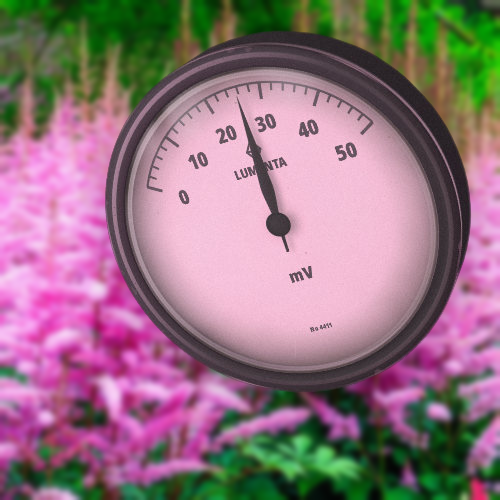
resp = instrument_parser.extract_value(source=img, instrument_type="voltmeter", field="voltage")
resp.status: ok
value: 26 mV
